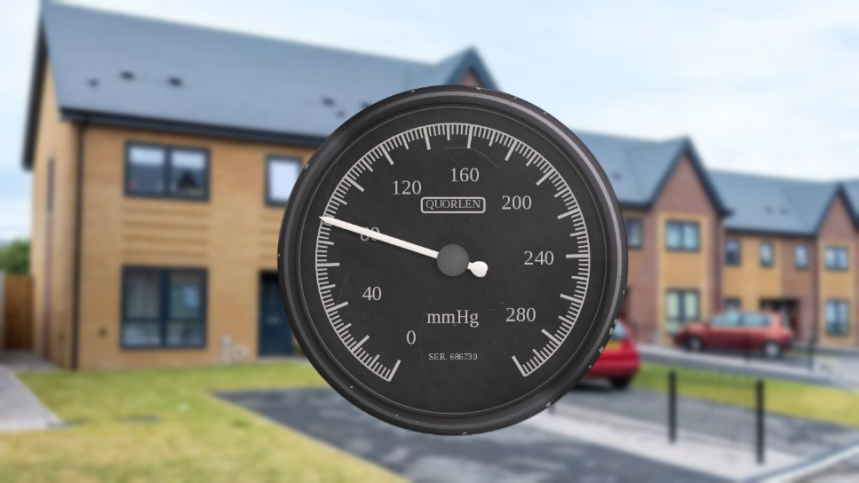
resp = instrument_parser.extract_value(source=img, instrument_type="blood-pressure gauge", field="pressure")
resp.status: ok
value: 80 mmHg
